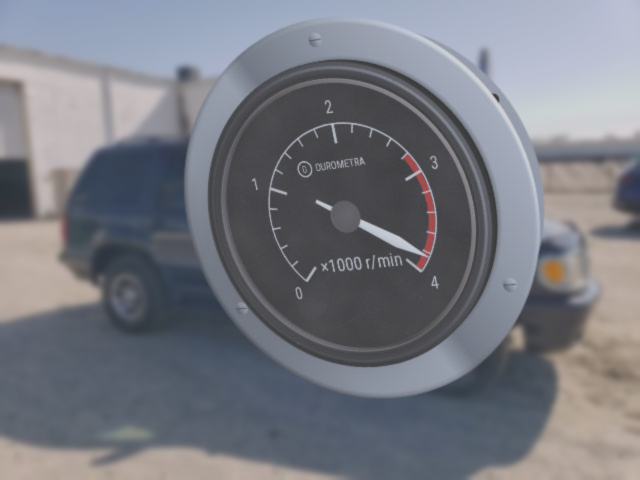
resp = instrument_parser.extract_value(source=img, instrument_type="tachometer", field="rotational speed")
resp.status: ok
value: 3800 rpm
